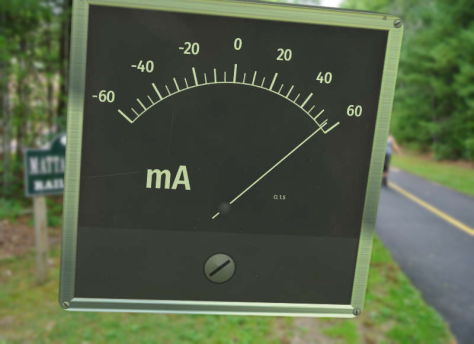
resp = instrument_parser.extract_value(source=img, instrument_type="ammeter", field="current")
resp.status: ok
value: 55 mA
